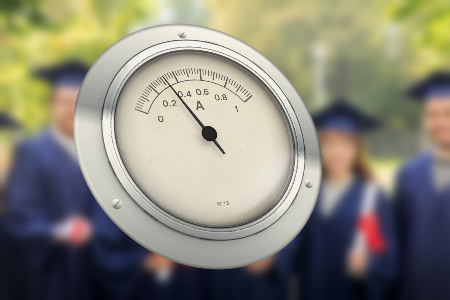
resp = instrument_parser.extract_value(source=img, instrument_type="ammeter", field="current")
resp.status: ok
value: 0.3 A
